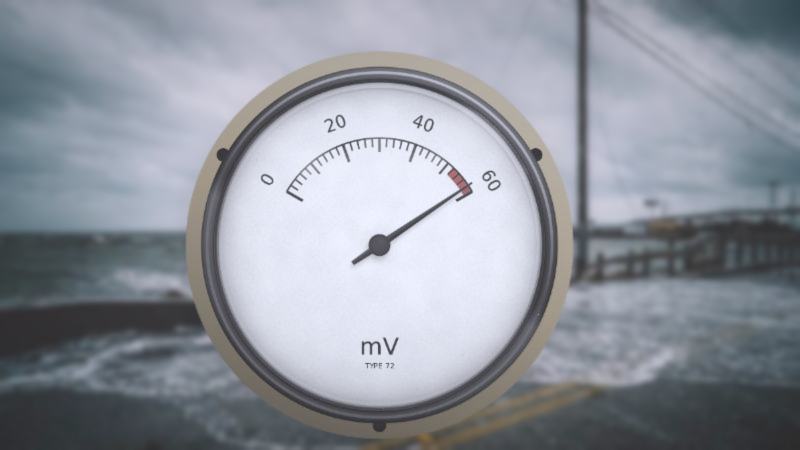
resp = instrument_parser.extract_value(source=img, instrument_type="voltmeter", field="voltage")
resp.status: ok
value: 58 mV
